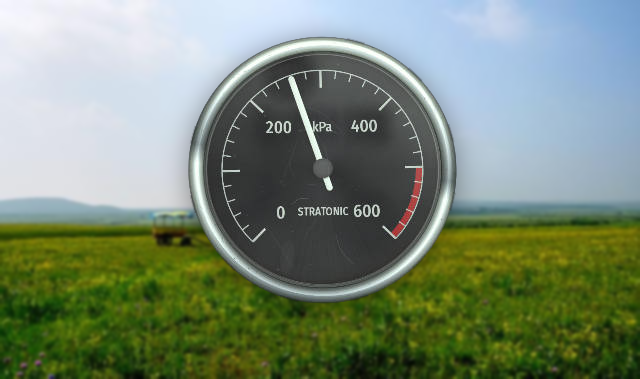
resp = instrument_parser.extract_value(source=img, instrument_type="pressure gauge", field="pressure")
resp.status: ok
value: 260 kPa
